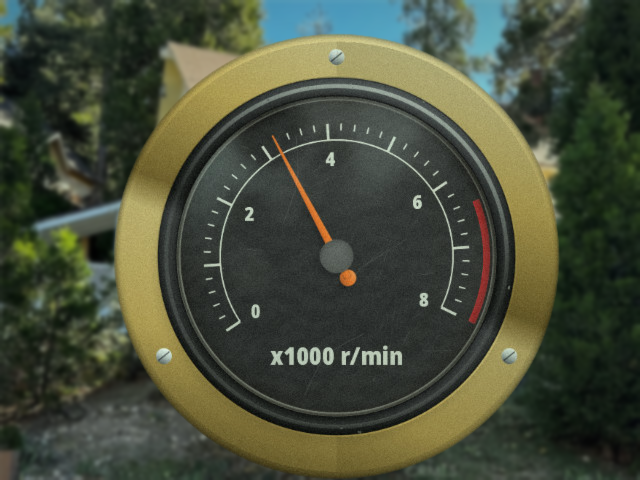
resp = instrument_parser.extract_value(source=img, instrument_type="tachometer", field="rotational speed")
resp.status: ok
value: 3200 rpm
